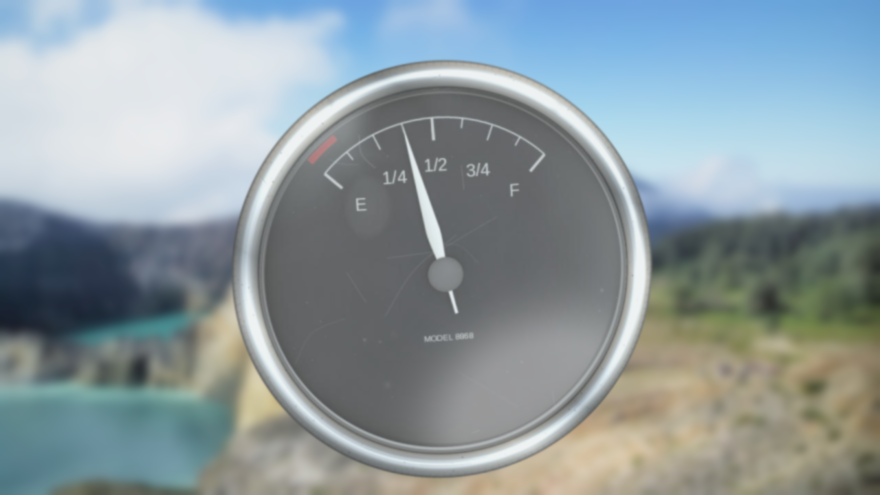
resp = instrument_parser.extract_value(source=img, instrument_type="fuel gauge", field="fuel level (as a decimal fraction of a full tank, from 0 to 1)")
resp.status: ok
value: 0.375
